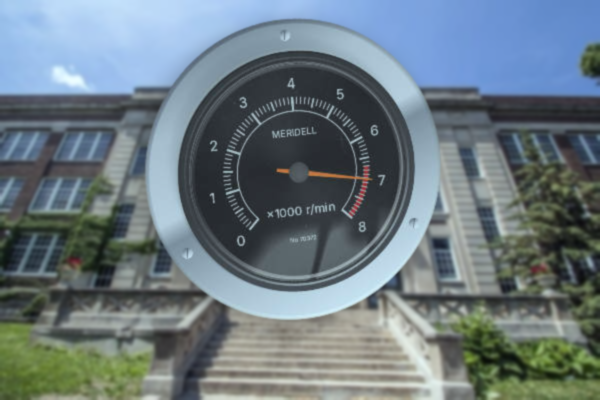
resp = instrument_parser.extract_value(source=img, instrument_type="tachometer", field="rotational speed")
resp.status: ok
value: 7000 rpm
